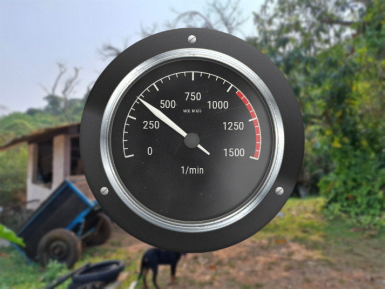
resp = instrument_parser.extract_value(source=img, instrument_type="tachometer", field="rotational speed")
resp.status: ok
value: 375 rpm
